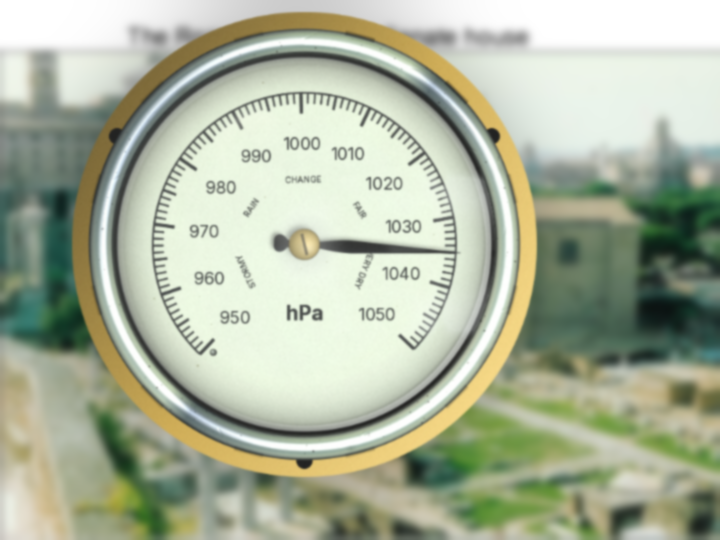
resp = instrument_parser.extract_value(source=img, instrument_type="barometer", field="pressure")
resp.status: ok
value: 1035 hPa
